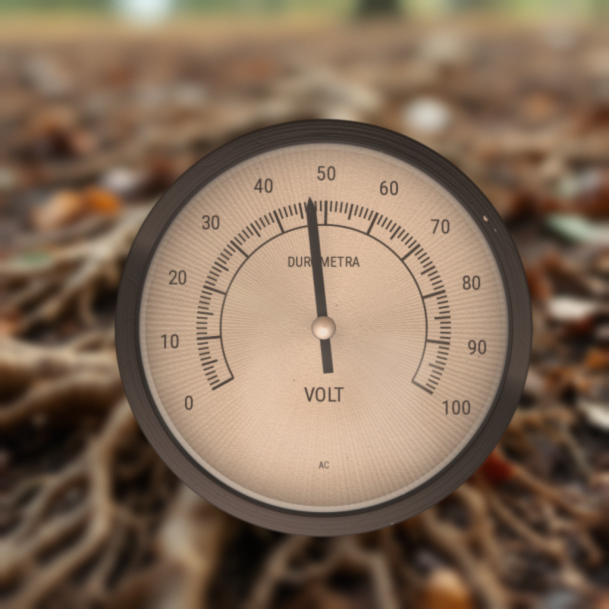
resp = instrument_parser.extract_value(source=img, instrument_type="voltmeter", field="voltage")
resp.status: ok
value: 47 V
